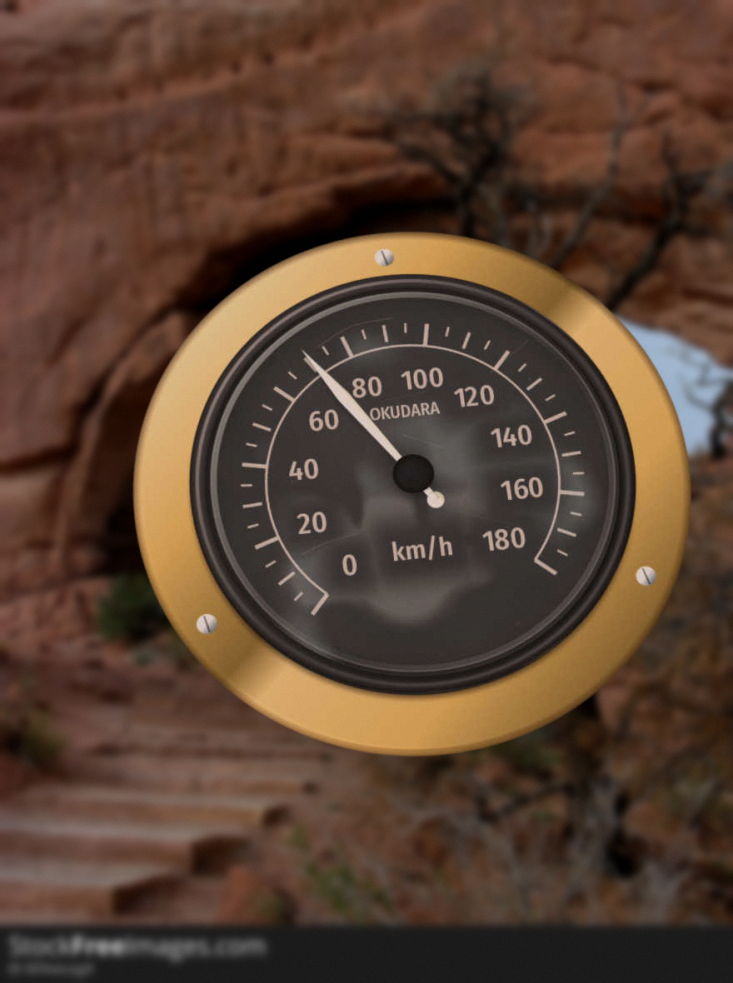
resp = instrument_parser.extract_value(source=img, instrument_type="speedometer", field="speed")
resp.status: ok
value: 70 km/h
